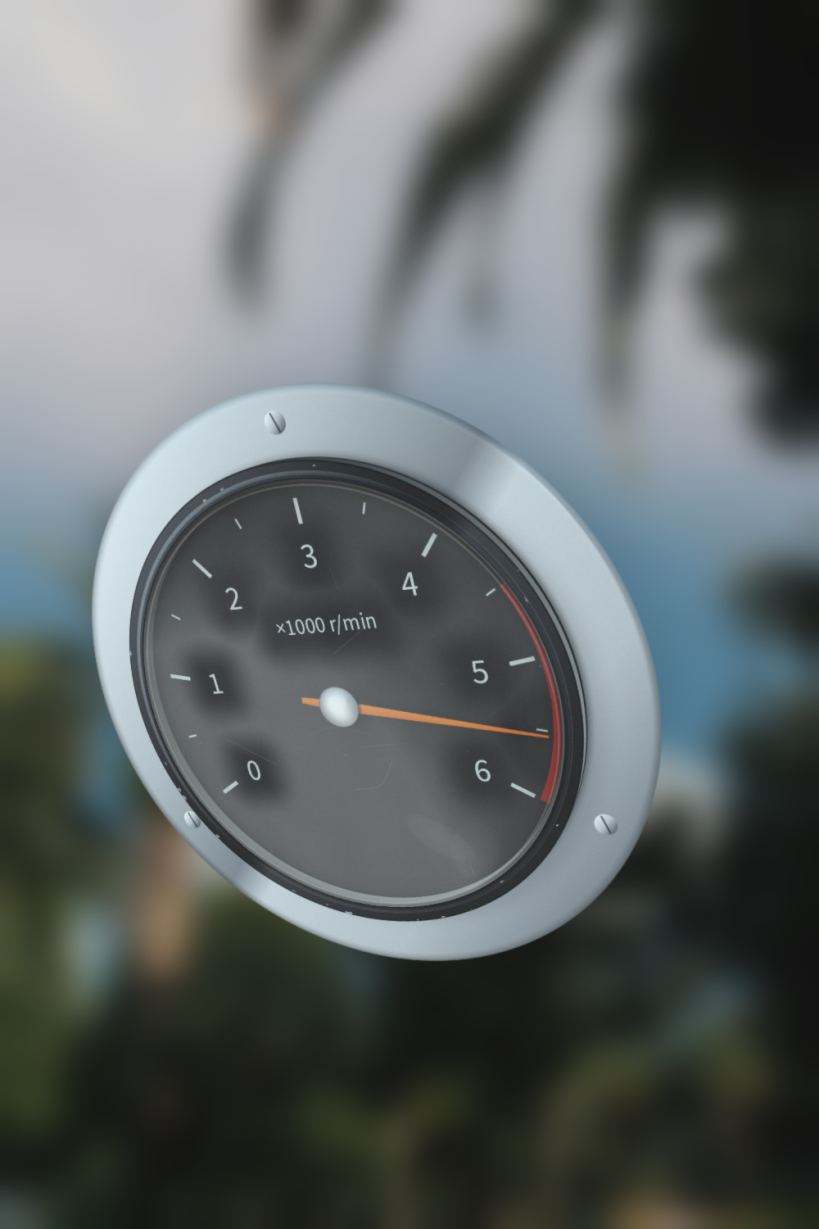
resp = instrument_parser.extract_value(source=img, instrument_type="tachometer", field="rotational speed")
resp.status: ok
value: 5500 rpm
